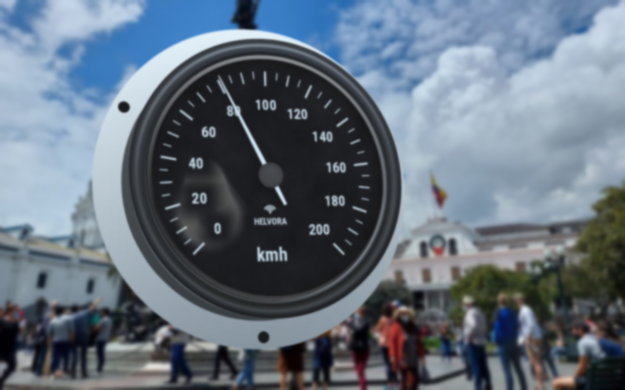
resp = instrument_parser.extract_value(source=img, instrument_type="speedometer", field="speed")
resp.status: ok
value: 80 km/h
